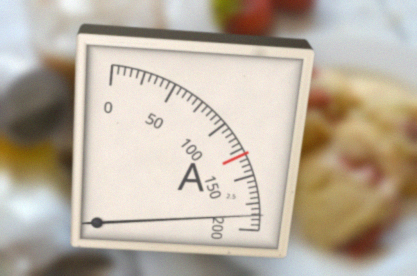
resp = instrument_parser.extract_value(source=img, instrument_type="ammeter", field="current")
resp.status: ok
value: 185 A
